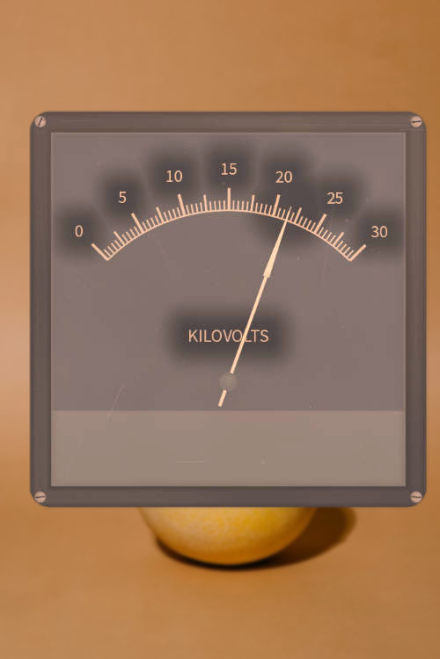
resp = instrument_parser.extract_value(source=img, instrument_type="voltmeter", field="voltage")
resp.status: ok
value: 21.5 kV
